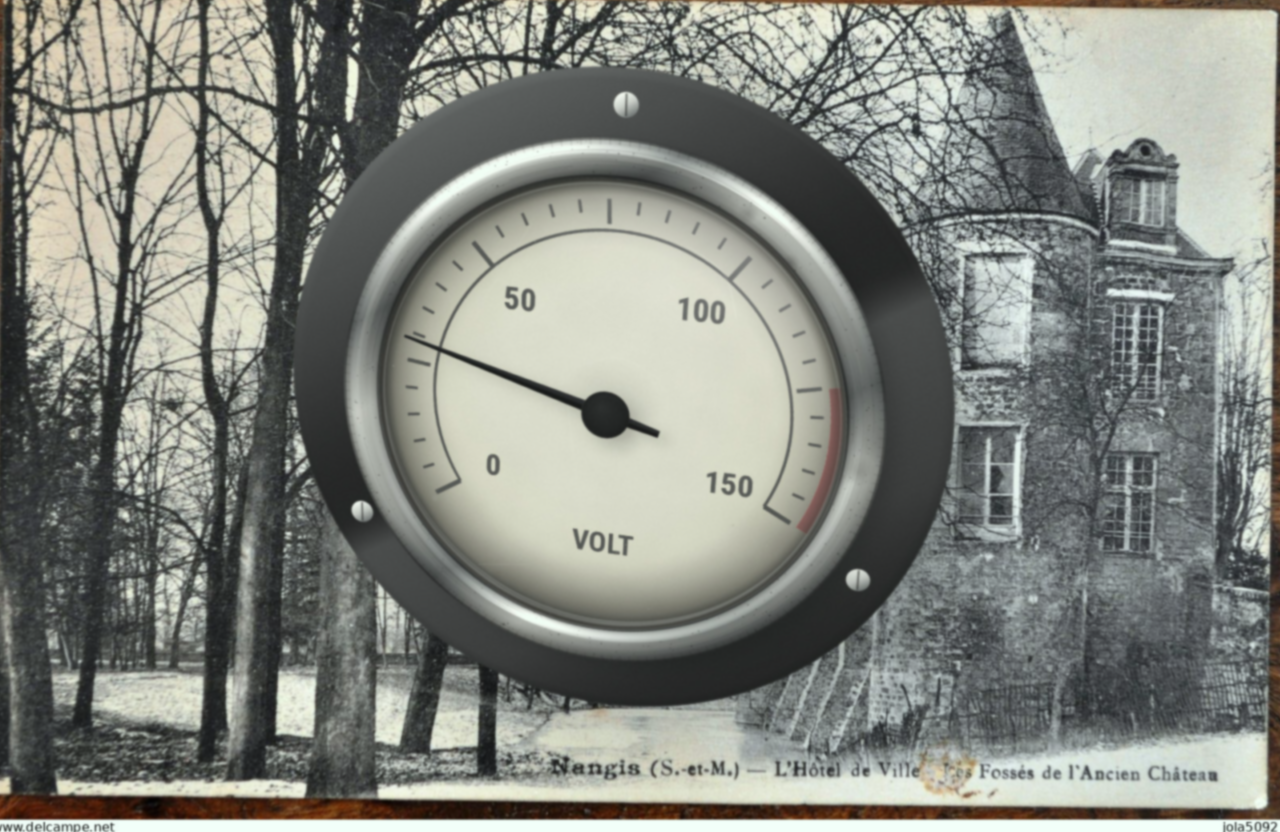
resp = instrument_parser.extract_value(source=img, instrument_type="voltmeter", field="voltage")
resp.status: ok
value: 30 V
